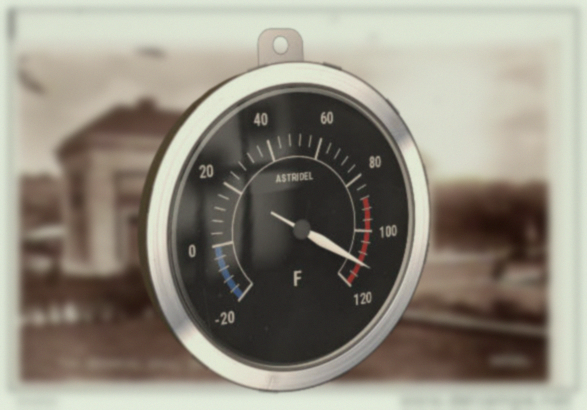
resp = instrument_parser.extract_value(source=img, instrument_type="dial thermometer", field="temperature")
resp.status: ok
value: 112 °F
